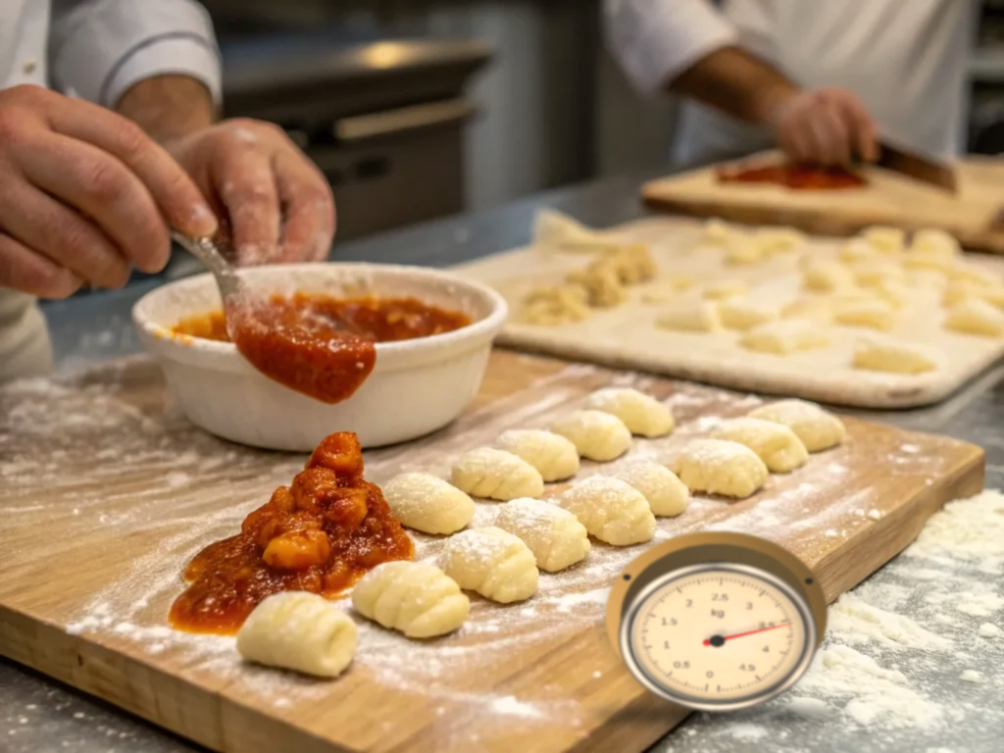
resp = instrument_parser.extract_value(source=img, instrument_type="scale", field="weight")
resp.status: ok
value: 3.5 kg
